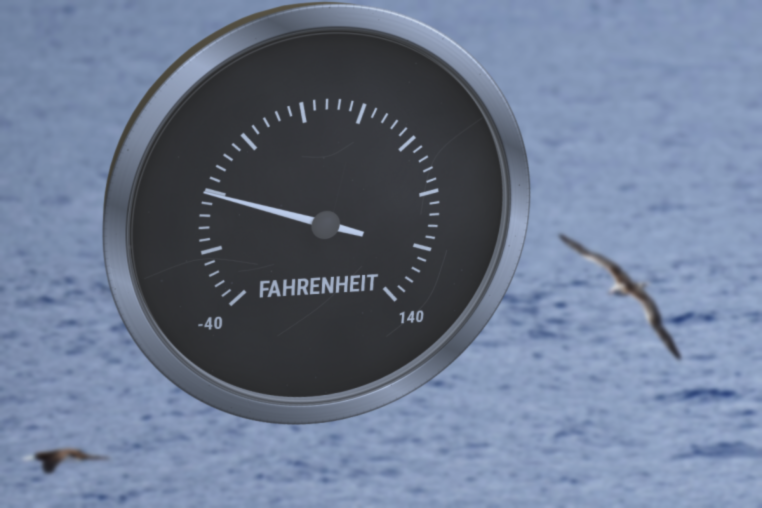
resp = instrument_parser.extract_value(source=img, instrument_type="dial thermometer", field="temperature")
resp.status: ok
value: 0 °F
